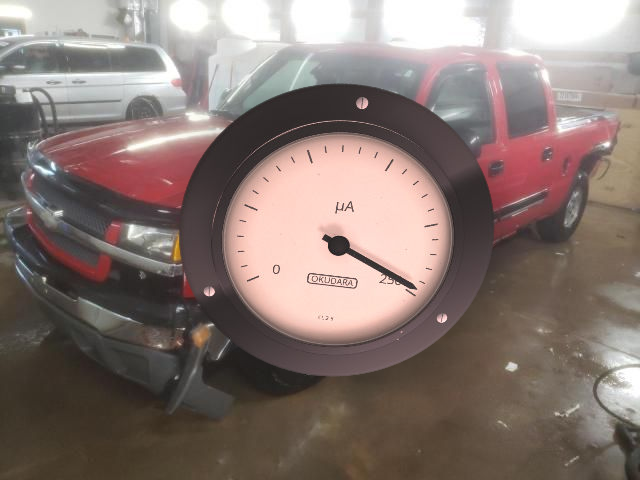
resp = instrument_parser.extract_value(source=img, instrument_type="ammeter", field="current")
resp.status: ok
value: 245 µA
